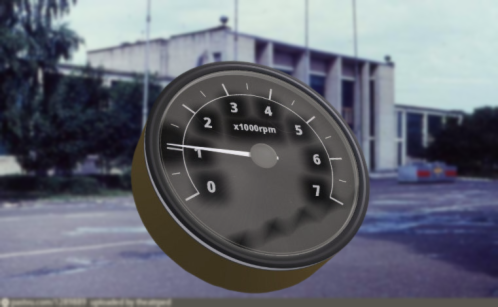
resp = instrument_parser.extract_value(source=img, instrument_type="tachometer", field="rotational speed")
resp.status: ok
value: 1000 rpm
